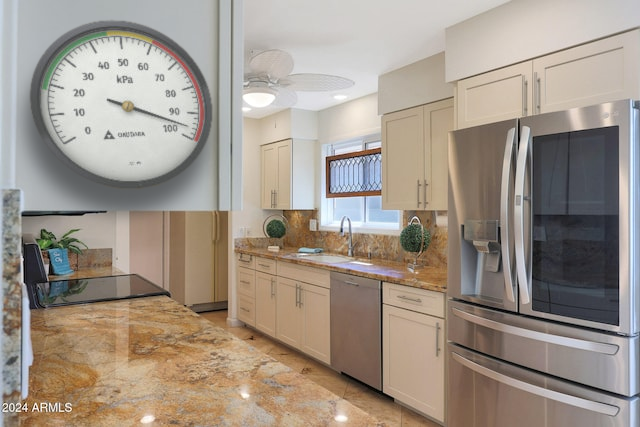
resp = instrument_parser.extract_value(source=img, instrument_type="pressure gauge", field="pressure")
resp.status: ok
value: 96 kPa
